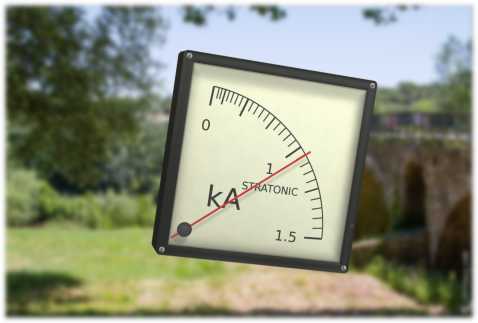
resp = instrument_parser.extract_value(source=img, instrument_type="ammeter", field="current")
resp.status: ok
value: 1.05 kA
